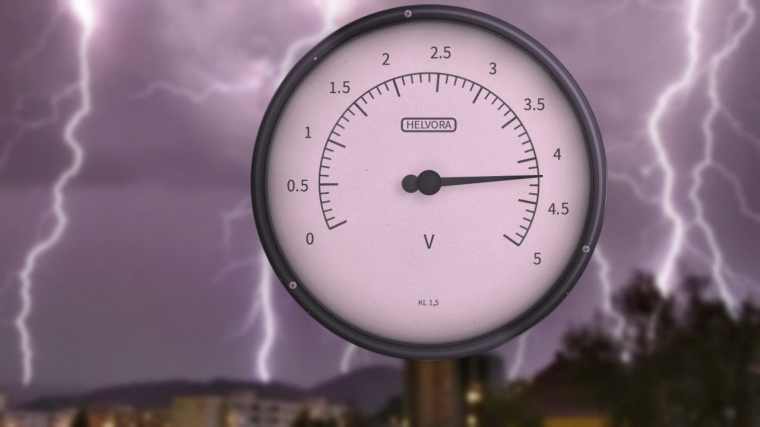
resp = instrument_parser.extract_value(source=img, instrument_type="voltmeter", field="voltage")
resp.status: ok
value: 4.2 V
